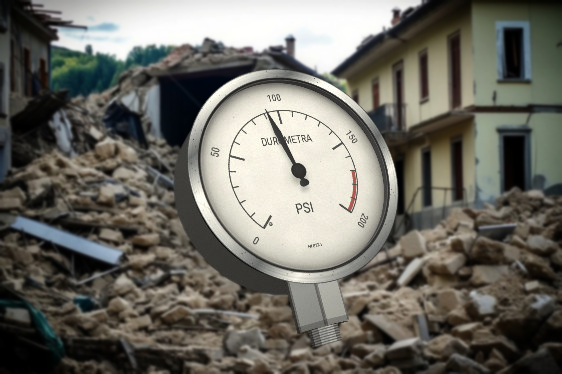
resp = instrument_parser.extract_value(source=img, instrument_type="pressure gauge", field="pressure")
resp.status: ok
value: 90 psi
